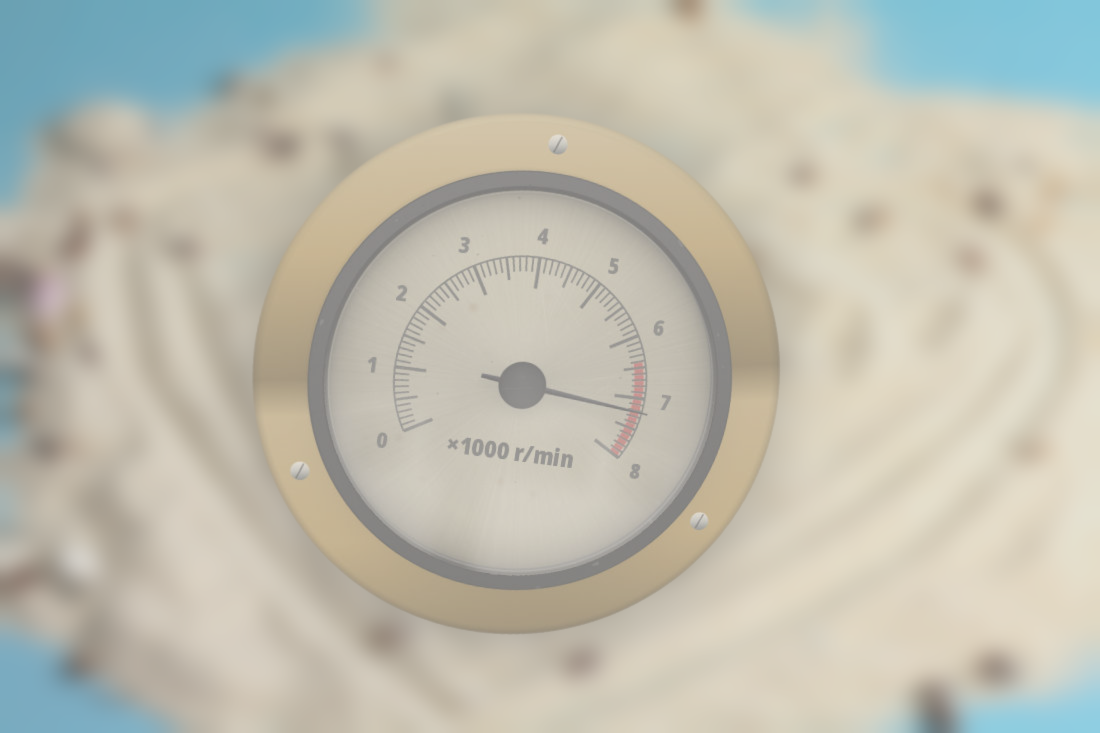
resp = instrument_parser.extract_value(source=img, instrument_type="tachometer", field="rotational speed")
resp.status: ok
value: 7200 rpm
